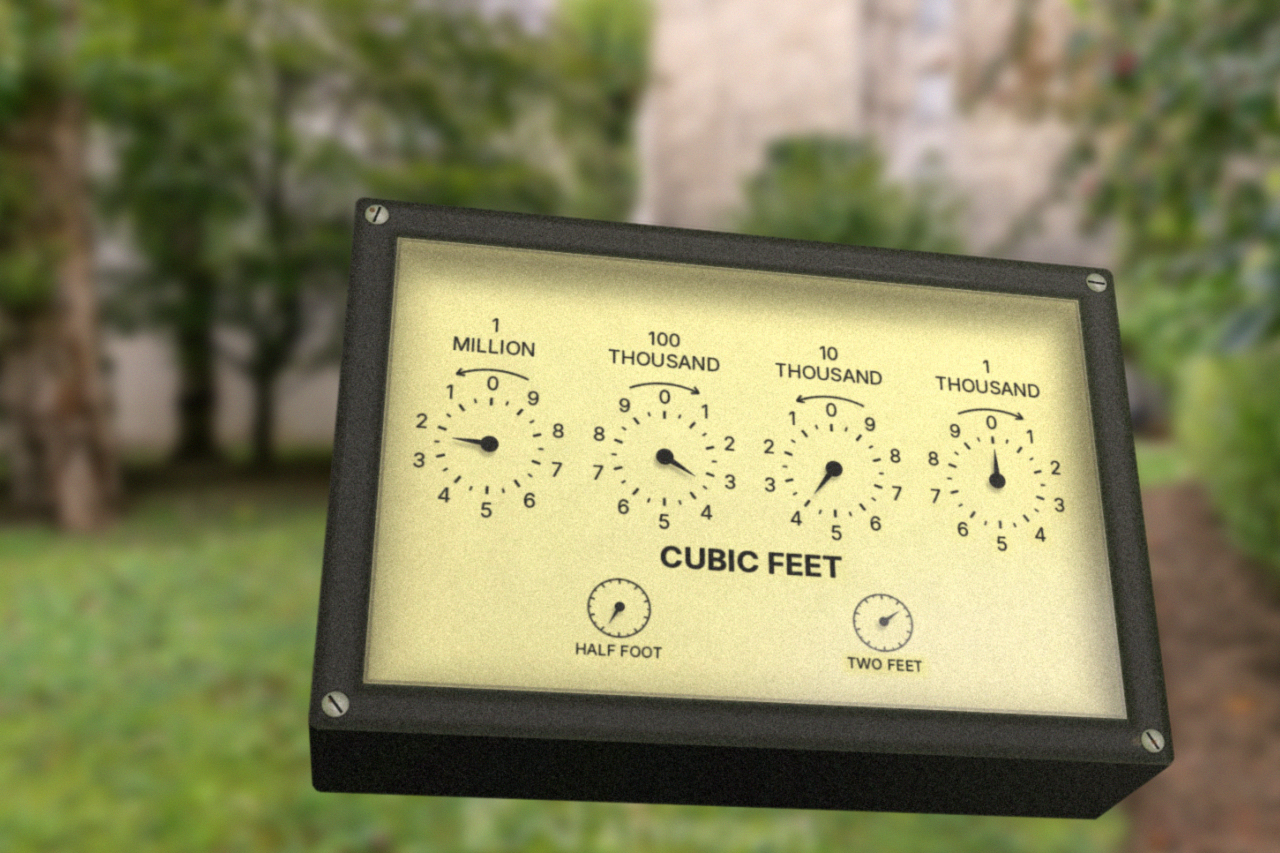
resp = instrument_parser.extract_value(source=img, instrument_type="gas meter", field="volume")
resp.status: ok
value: 234000 ft³
